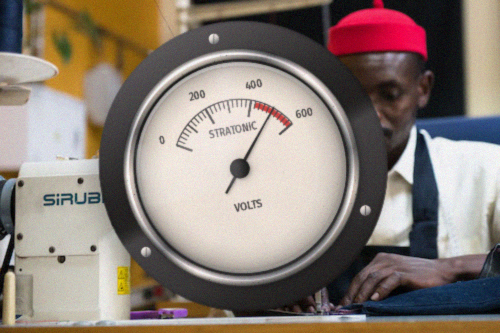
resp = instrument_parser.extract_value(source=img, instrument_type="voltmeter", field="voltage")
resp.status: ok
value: 500 V
